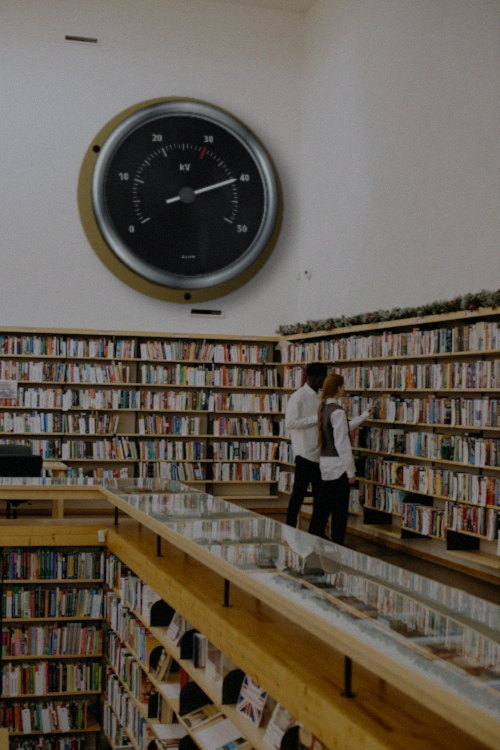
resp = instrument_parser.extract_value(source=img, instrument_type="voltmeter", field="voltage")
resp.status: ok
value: 40 kV
